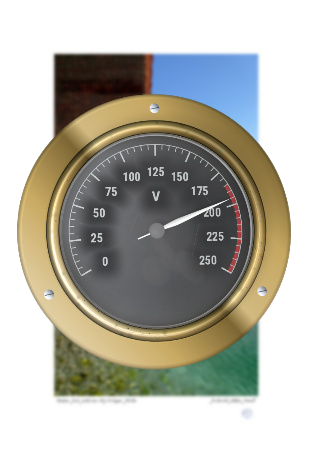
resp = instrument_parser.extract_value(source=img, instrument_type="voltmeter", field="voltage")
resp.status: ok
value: 195 V
